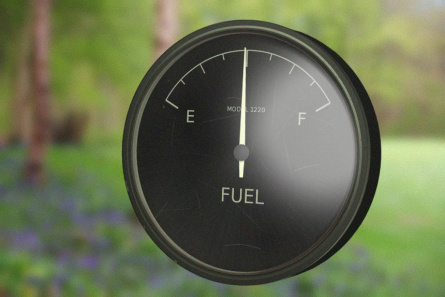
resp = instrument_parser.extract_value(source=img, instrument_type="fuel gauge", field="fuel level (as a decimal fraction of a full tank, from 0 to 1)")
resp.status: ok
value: 0.5
